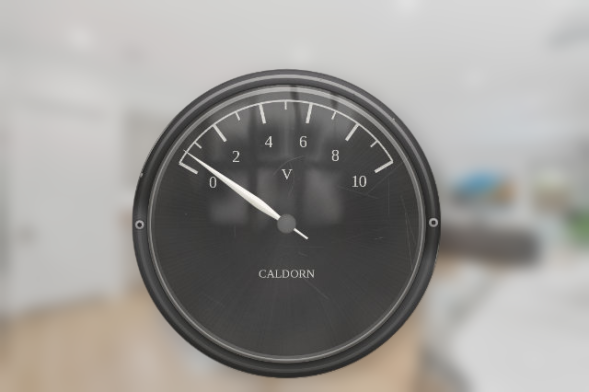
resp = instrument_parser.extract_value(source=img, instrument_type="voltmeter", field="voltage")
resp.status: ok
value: 0.5 V
